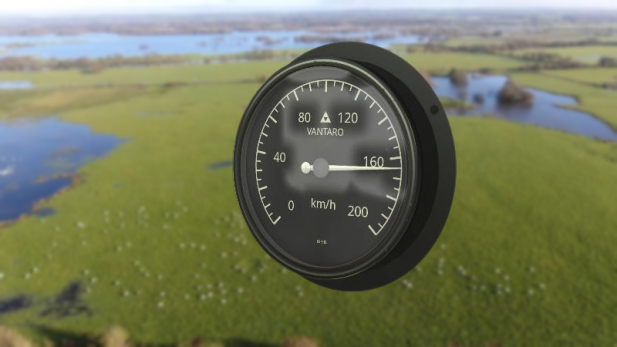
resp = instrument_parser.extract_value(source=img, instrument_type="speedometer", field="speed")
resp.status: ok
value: 165 km/h
